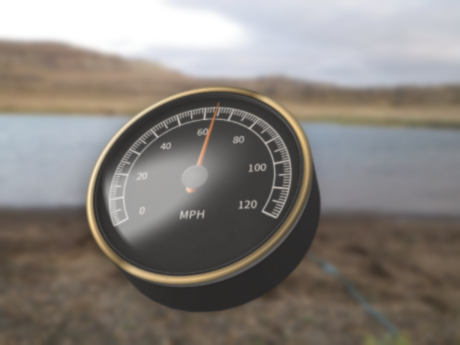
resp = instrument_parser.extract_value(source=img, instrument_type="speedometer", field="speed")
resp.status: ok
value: 65 mph
